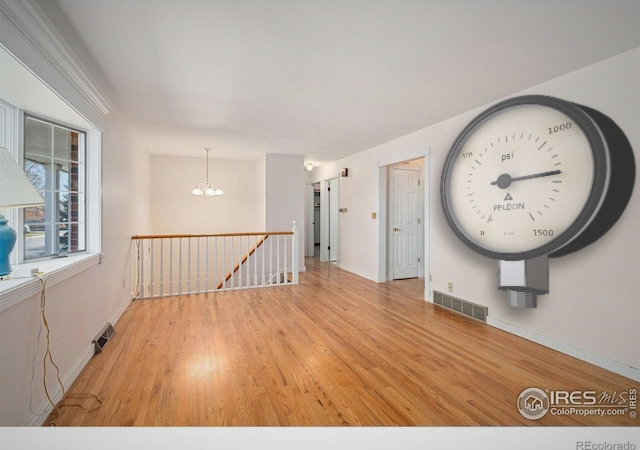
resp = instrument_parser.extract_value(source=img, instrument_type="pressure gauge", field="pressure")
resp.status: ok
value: 1200 psi
